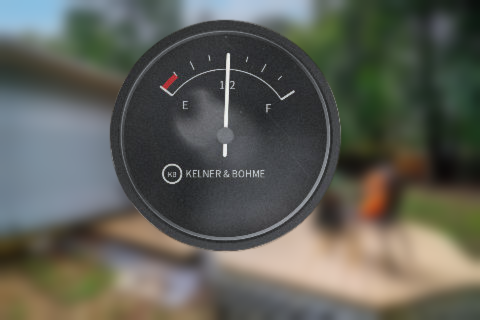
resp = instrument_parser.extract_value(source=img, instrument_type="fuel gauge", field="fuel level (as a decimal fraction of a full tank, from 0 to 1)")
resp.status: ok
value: 0.5
